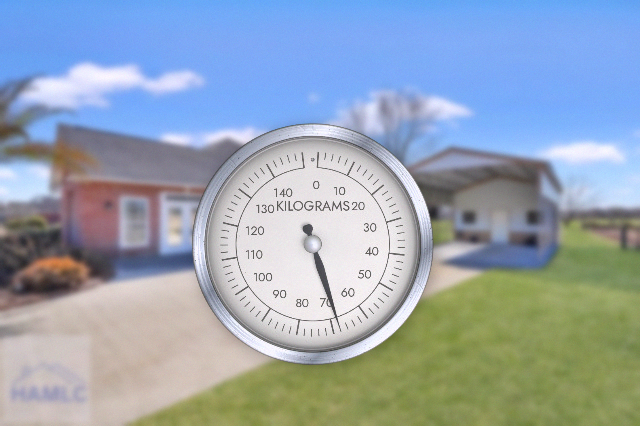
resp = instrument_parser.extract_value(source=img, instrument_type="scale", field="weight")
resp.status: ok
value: 68 kg
